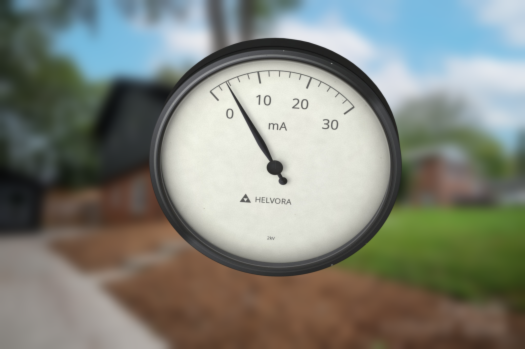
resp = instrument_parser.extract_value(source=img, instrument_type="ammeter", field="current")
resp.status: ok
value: 4 mA
